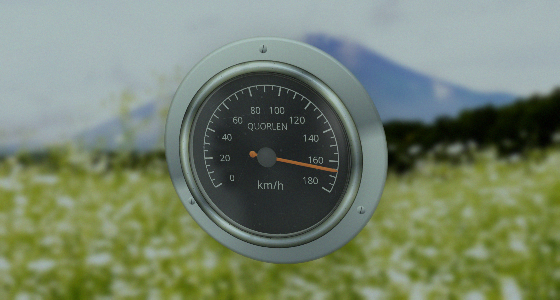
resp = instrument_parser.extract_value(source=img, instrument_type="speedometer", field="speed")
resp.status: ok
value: 165 km/h
